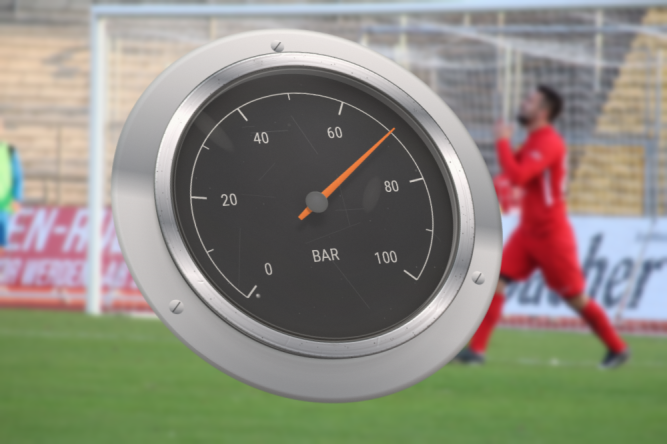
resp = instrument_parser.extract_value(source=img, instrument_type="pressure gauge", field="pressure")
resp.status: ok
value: 70 bar
